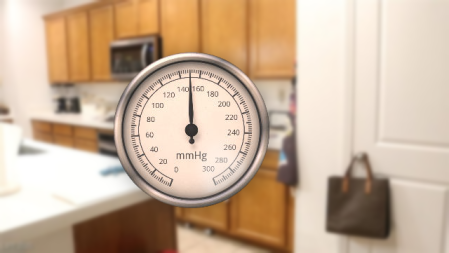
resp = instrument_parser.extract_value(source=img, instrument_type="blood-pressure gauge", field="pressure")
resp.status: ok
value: 150 mmHg
